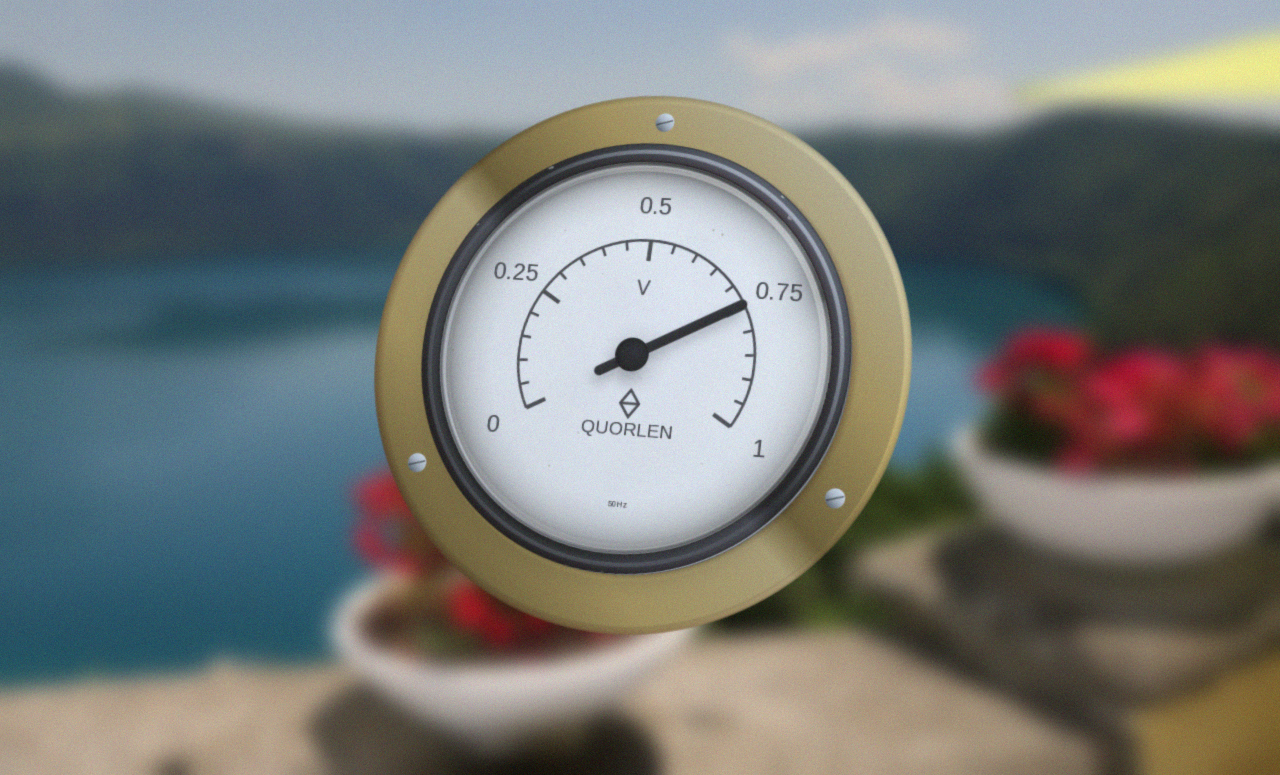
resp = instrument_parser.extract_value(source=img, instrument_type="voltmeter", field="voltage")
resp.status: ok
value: 0.75 V
